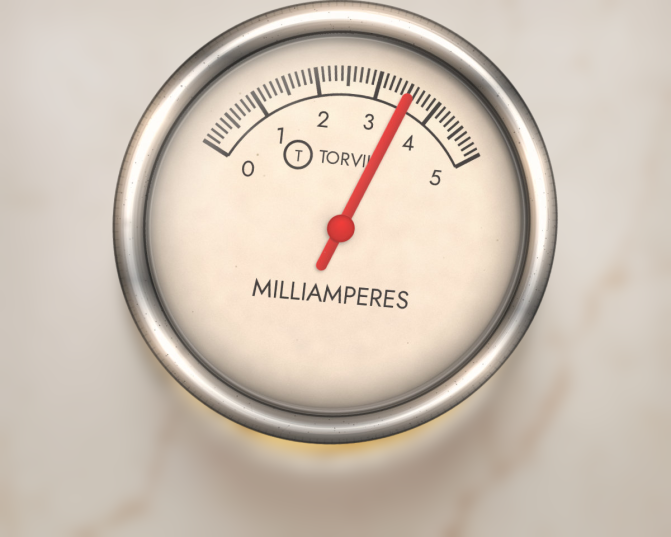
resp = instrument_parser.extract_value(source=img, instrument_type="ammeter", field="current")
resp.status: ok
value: 3.5 mA
